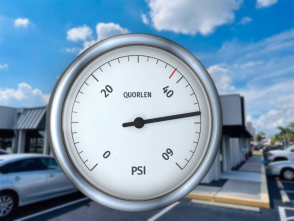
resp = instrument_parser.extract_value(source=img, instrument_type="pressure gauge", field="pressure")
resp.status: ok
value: 48 psi
